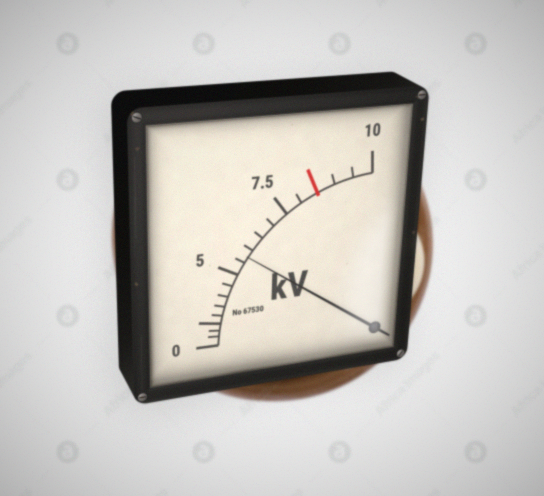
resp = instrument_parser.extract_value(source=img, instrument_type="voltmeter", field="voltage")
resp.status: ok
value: 5.75 kV
